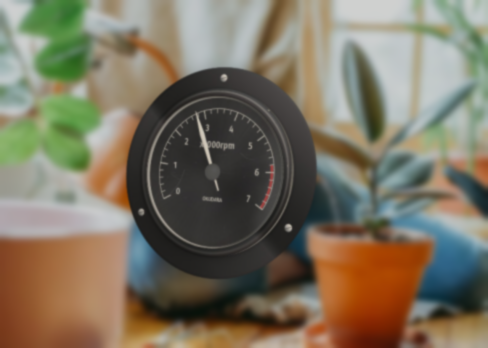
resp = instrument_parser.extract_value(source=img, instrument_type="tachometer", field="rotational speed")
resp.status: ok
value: 2800 rpm
